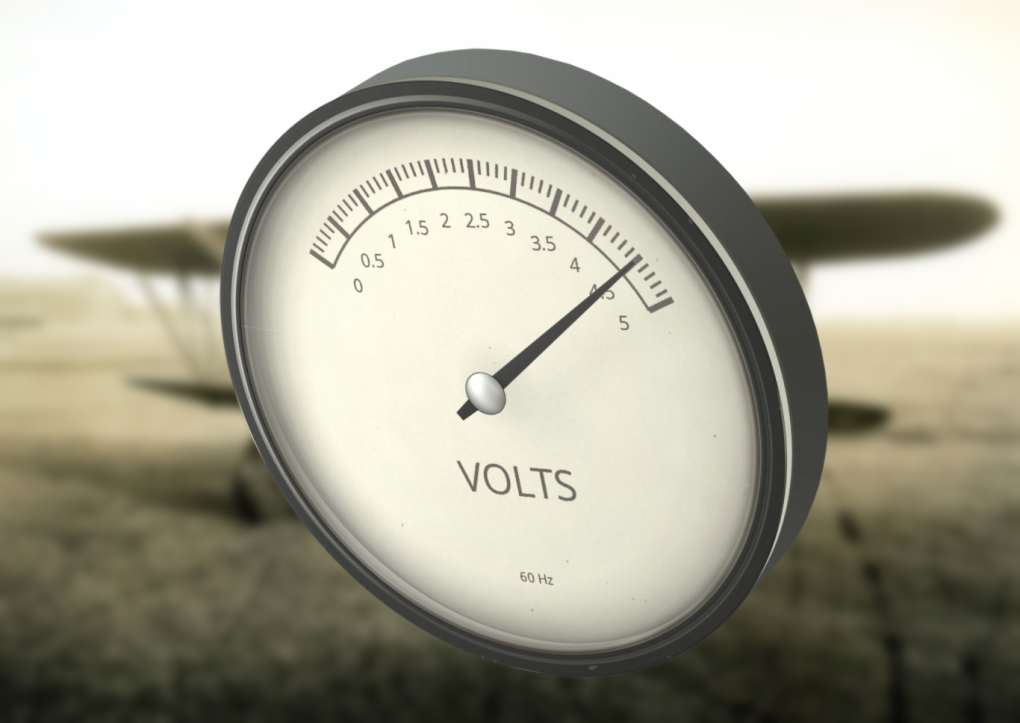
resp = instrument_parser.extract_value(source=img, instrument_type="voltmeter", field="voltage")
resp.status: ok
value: 4.5 V
